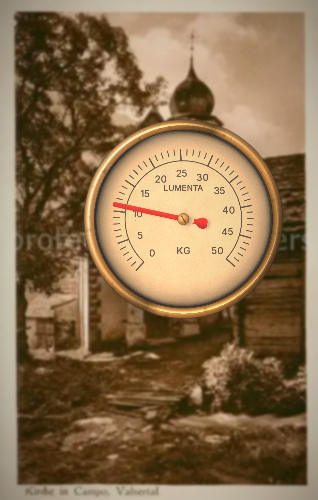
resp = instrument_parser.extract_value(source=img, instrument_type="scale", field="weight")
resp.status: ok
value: 11 kg
